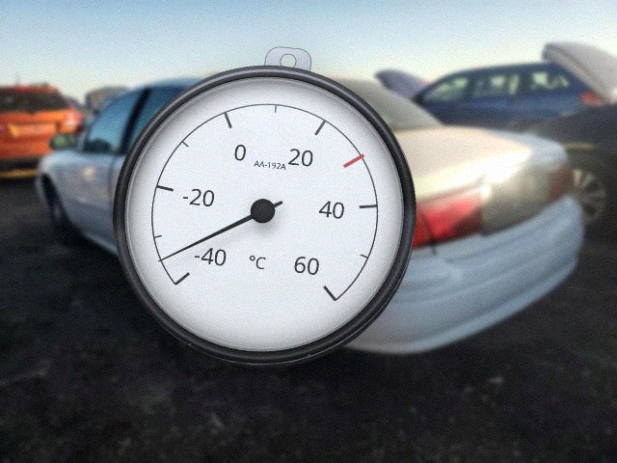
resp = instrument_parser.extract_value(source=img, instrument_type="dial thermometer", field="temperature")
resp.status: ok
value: -35 °C
